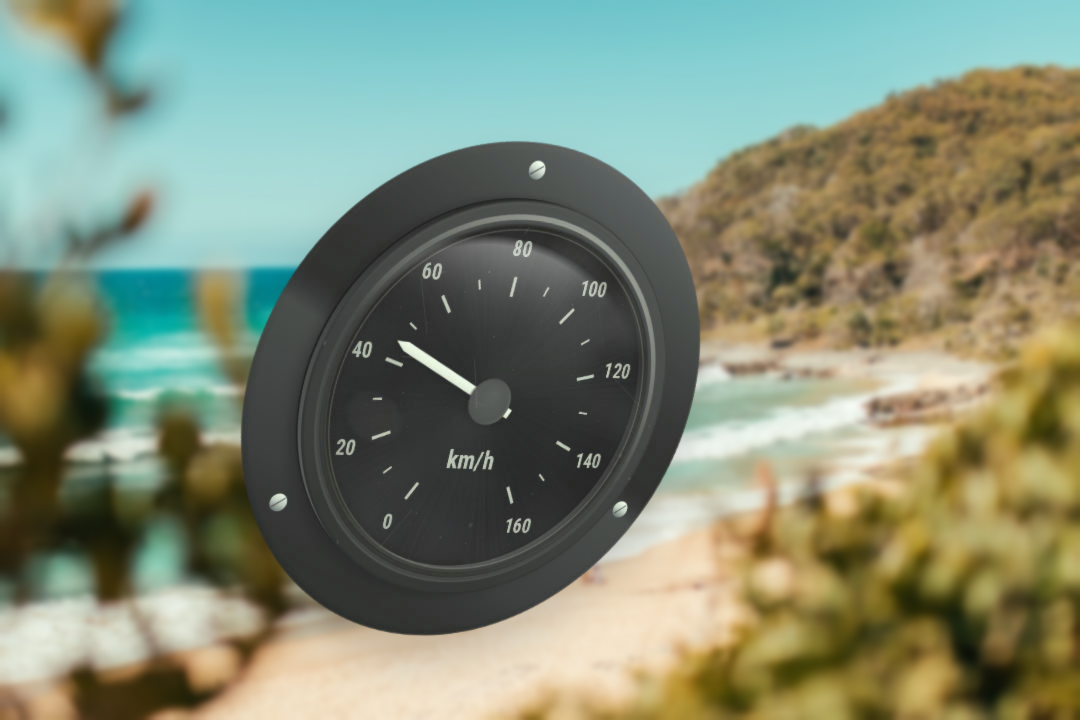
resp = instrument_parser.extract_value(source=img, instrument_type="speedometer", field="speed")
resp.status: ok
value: 45 km/h
